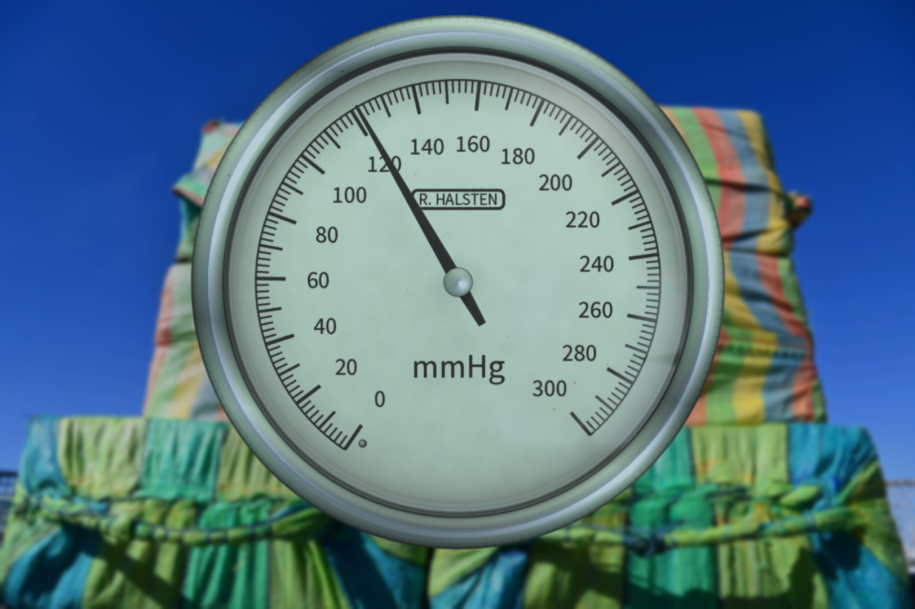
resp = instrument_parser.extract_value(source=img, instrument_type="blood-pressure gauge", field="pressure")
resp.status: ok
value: 122 mmHg
